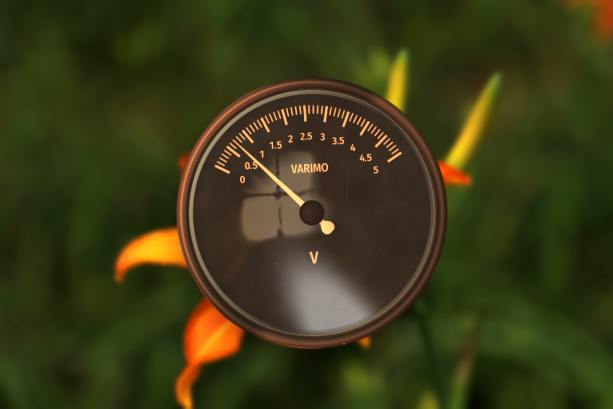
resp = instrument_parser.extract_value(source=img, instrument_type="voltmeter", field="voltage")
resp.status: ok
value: 0.7 V
